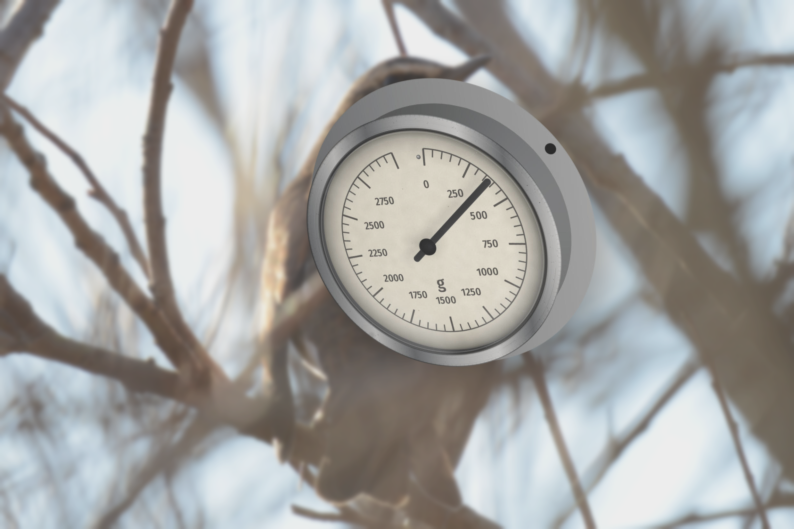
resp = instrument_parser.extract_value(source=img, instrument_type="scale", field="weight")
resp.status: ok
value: 375 g
